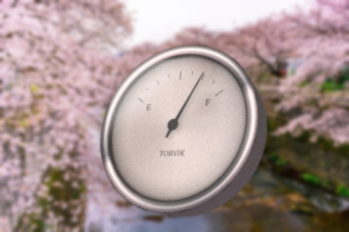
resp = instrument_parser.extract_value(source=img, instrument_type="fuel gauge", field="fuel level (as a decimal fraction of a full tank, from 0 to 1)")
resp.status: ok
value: 0.75
